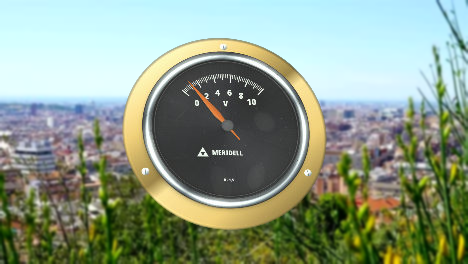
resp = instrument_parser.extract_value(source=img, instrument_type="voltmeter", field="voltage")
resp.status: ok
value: 1 V
